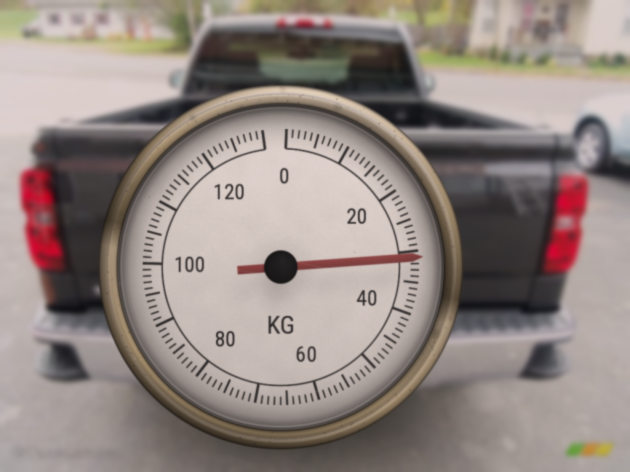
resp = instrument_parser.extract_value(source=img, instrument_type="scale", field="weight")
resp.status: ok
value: 31 kg
